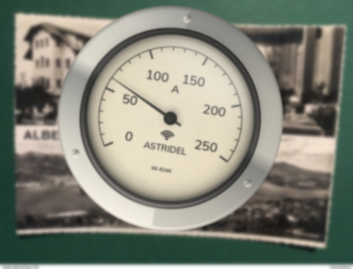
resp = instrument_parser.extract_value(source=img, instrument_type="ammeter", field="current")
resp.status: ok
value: 60 A
